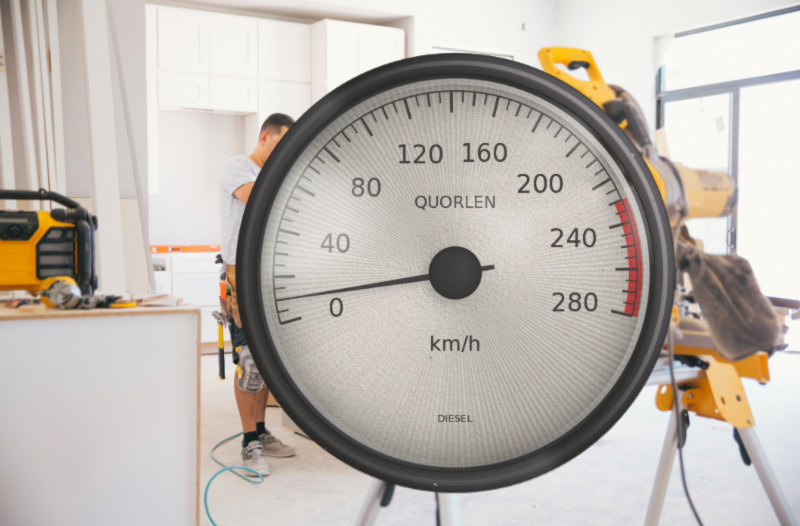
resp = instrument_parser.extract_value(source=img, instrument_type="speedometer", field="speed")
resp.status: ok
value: 10 km/h
